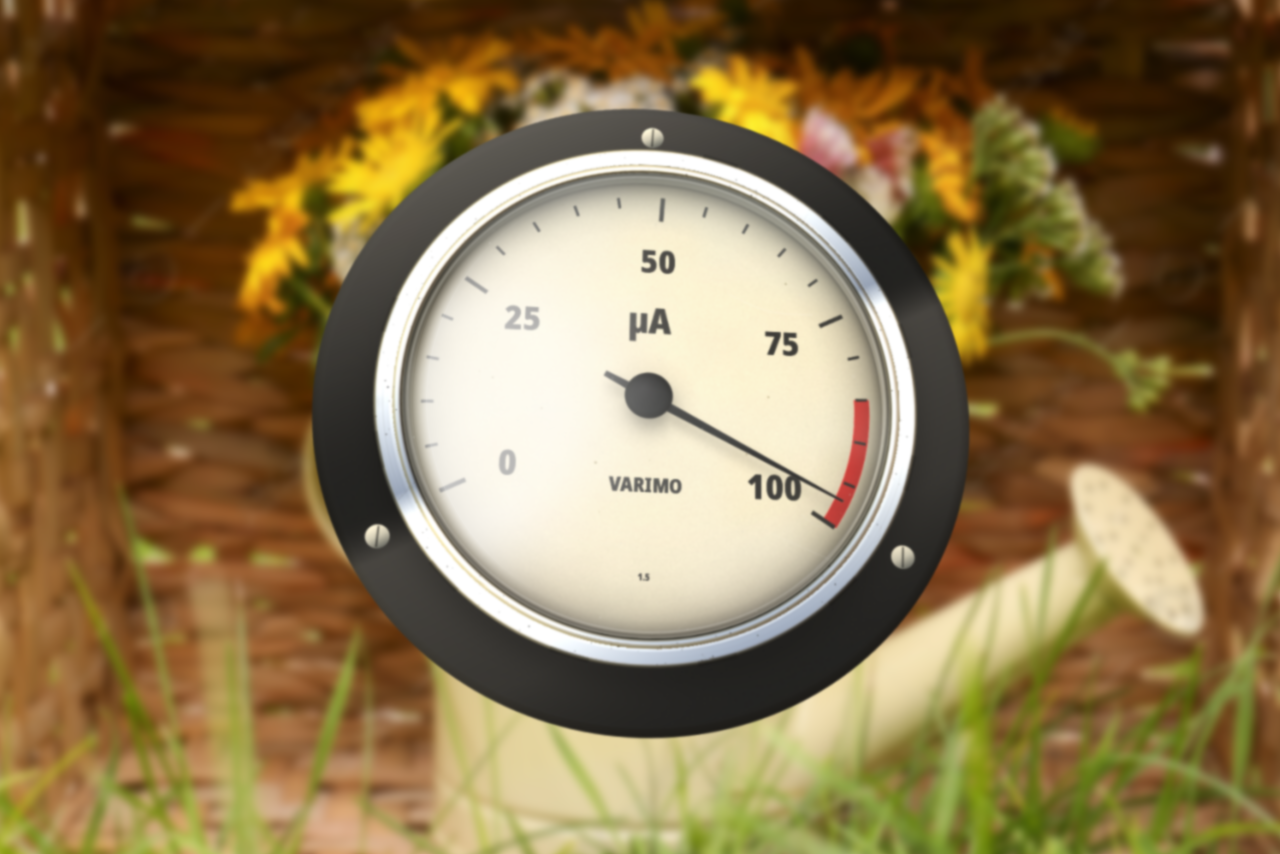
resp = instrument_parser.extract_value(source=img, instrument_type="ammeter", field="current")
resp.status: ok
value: 97.5 µA
